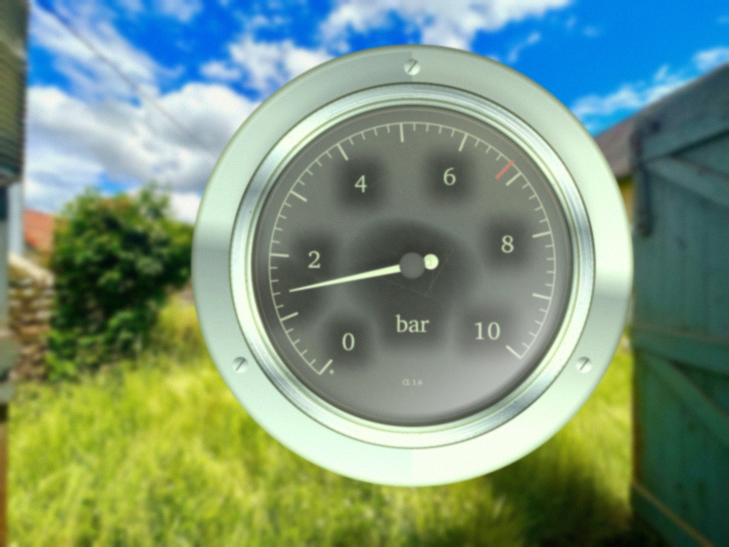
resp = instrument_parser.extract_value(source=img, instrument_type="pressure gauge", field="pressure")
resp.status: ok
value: 1.4 bar
